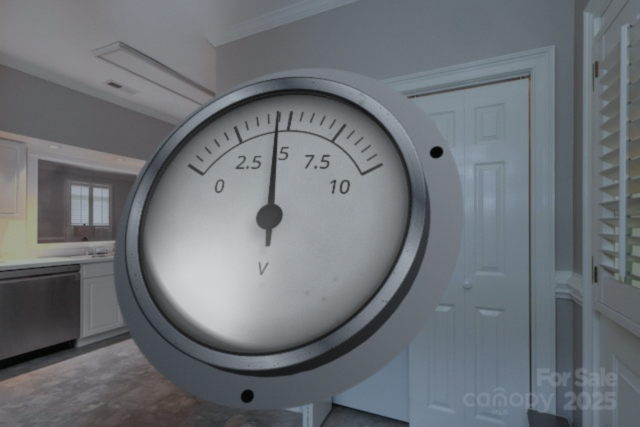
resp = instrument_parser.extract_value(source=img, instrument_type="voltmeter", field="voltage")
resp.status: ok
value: 4.5 V
